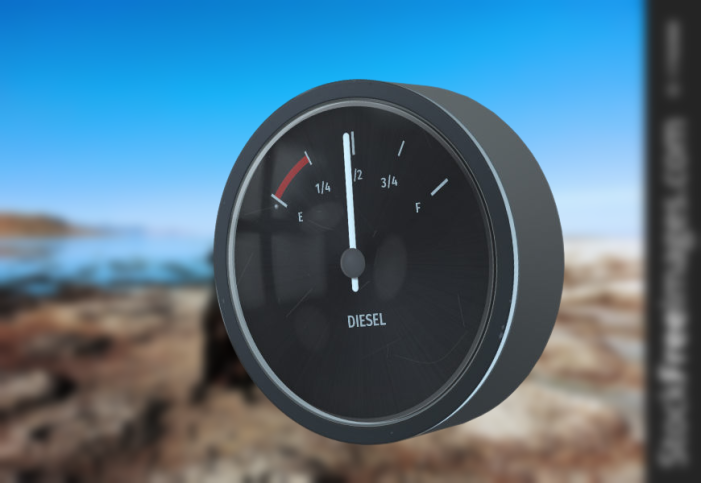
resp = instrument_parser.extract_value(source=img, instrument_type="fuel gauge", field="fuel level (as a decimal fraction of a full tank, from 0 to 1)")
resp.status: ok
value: 0.5
